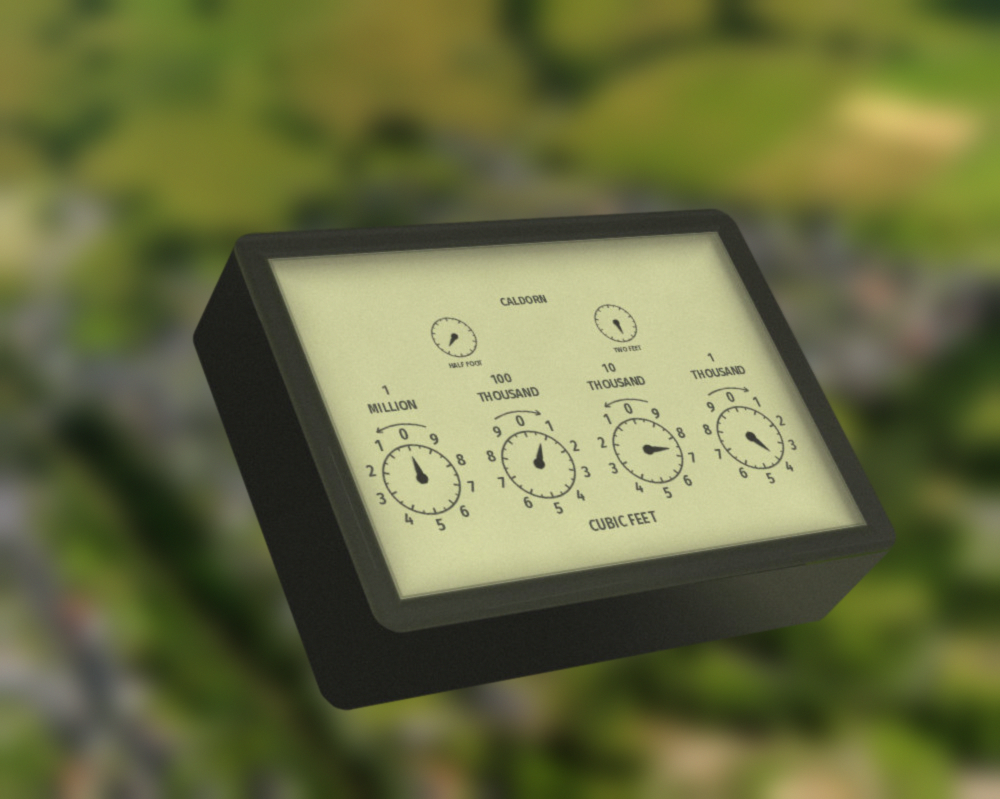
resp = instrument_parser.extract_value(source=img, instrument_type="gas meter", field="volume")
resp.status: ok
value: 7400 ft³
